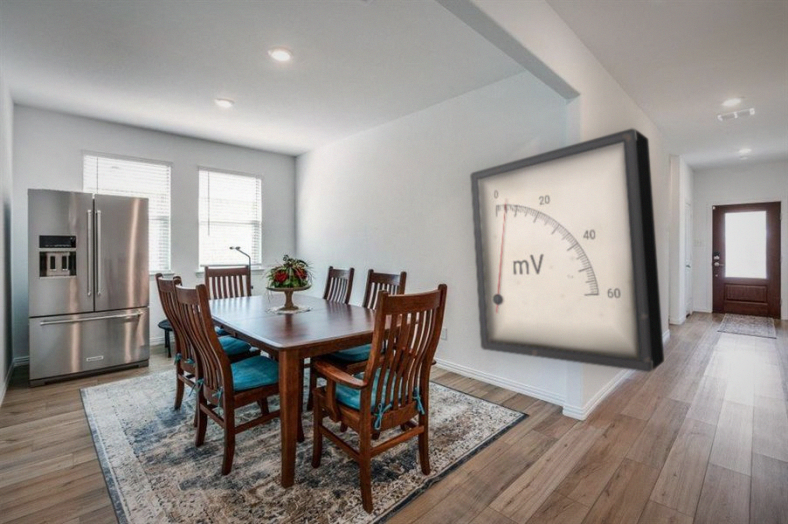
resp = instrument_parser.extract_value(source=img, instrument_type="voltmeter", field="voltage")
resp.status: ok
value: 5 mV
